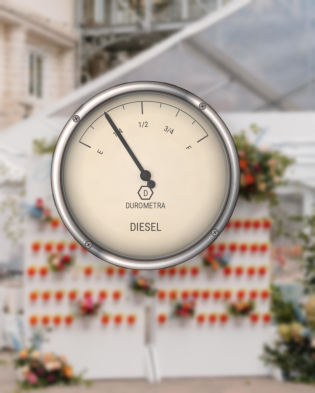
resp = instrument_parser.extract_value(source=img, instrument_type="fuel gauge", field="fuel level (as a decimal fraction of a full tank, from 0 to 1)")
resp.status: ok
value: 0.25
